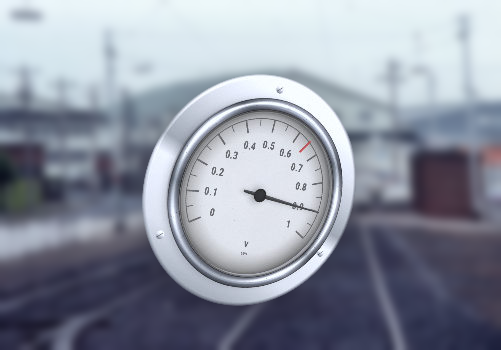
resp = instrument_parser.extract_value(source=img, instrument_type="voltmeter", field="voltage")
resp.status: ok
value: 0.9 V
